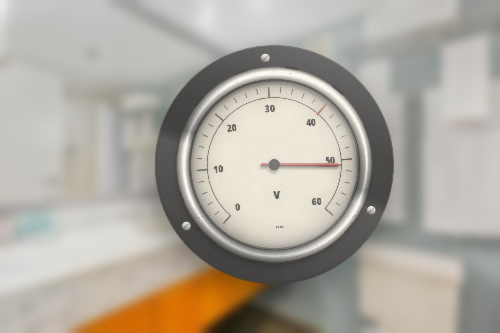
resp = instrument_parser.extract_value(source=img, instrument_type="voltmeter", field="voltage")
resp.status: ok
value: 51 V
